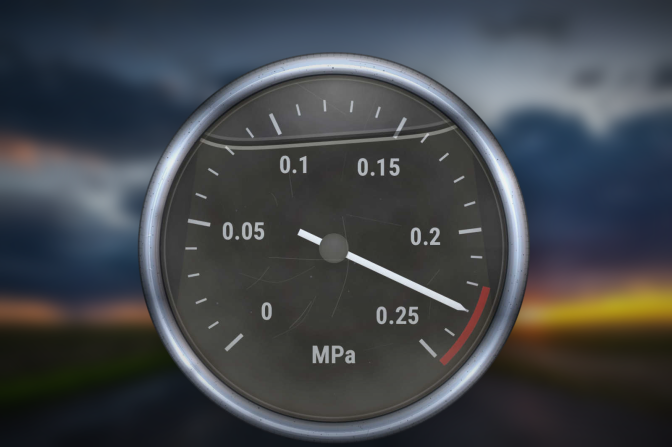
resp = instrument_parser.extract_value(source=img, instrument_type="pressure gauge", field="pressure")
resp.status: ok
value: 0.23 MPa
